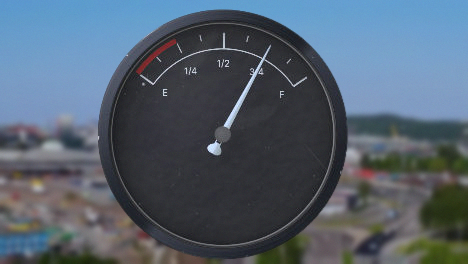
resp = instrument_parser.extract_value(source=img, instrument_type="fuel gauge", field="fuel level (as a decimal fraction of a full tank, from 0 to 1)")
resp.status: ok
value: 0.75
